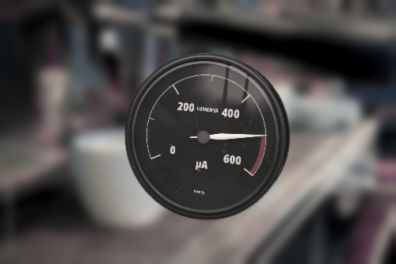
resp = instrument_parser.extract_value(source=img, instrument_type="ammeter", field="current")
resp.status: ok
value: 500 µA
